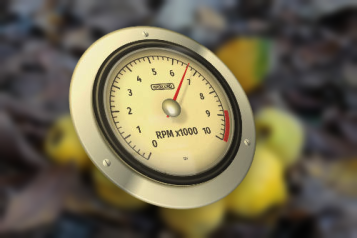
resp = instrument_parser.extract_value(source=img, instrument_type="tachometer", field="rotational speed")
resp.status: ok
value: 6600 rpm
